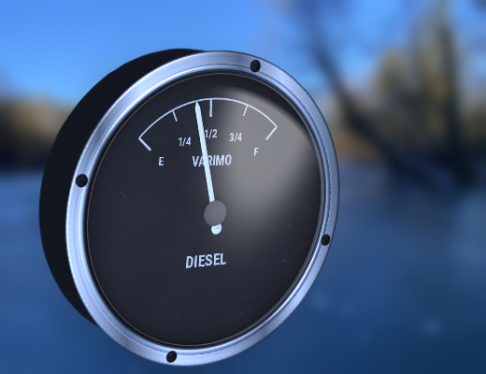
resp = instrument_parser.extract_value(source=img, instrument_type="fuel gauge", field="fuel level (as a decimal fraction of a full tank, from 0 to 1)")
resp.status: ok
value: 0.375
